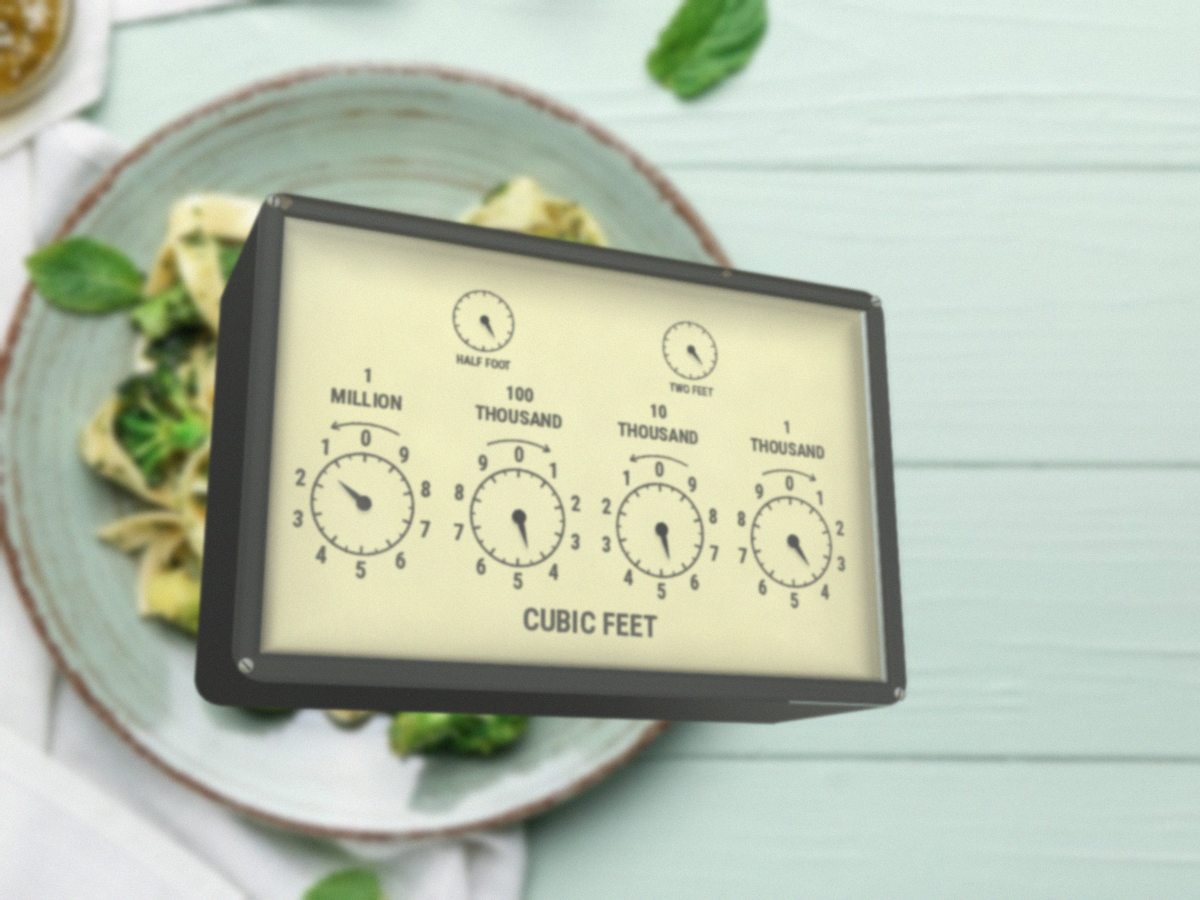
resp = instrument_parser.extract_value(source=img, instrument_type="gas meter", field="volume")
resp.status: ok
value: 145400 ft³
